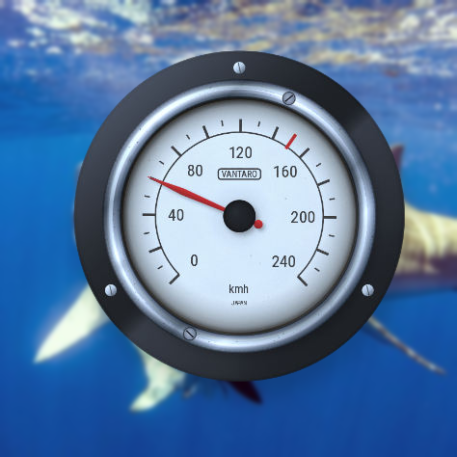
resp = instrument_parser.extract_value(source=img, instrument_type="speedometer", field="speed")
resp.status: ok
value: 60 km/h
